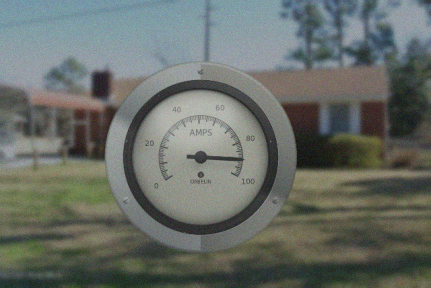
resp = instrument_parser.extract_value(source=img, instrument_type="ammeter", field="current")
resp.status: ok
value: 90 A
